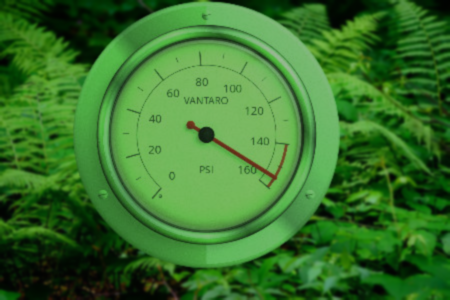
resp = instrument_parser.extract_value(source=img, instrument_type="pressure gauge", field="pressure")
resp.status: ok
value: 155 psi
